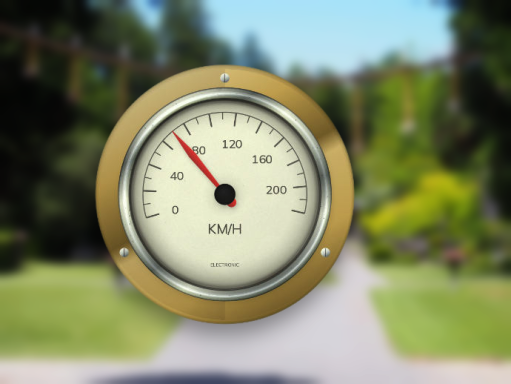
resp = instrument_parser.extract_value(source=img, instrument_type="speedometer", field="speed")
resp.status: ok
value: 70 km/h
